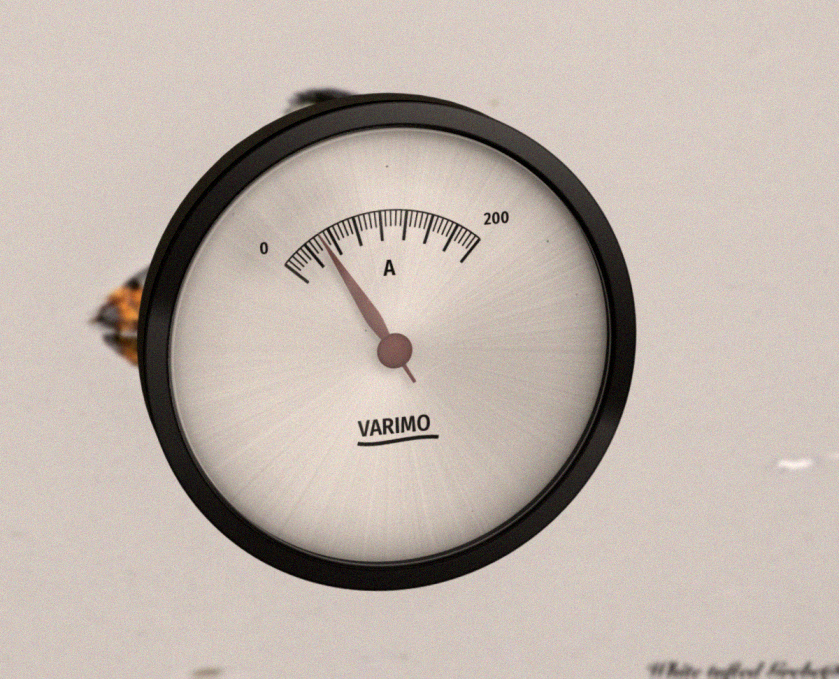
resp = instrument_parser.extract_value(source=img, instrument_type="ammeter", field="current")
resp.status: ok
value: 40 A
